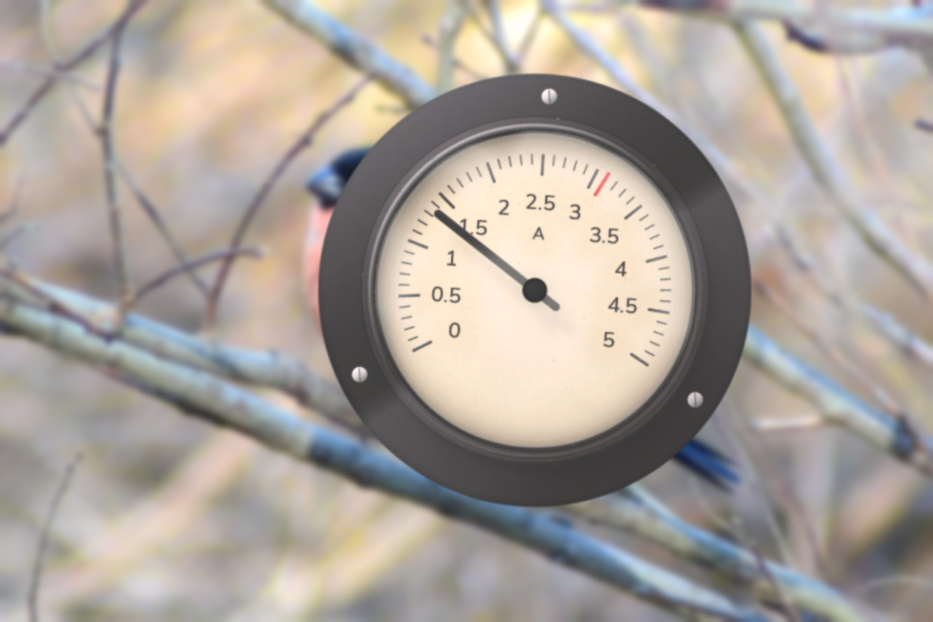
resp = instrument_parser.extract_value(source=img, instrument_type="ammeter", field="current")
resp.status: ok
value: 1.35 A
